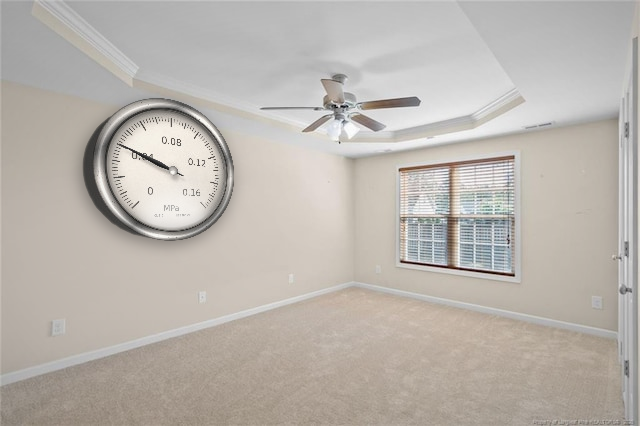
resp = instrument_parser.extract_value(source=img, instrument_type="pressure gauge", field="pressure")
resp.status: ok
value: 0.04 MPa
